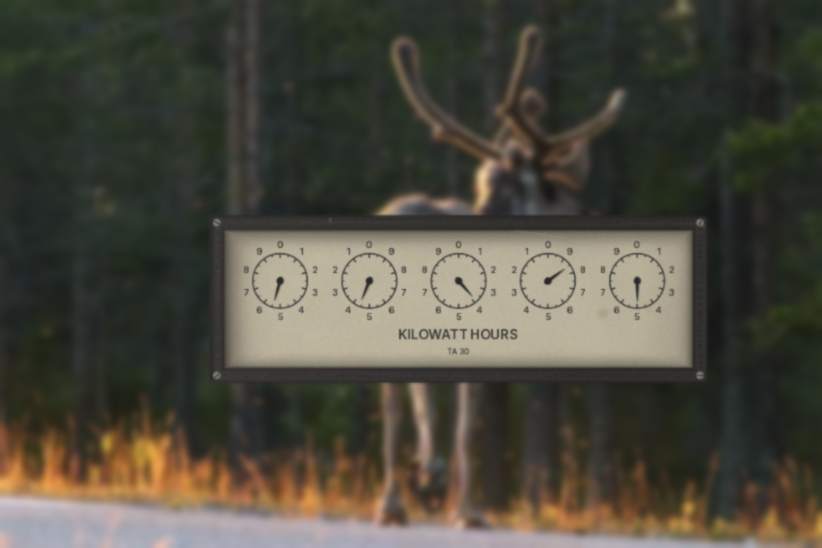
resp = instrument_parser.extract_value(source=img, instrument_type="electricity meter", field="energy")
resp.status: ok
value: 54385 kWh
